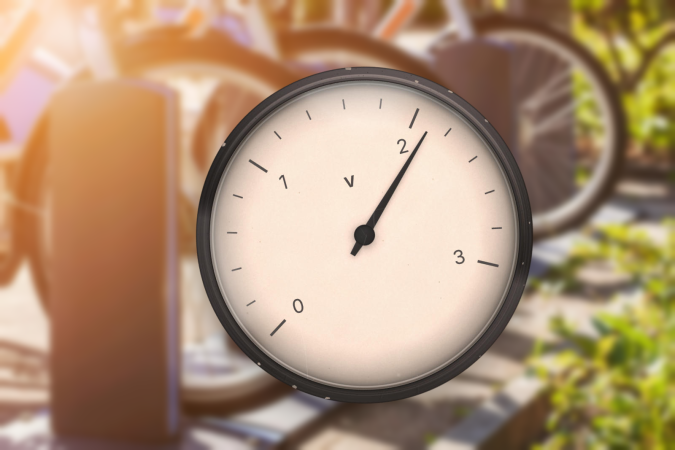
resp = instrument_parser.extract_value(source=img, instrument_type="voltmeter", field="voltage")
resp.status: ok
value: 2.1 V
